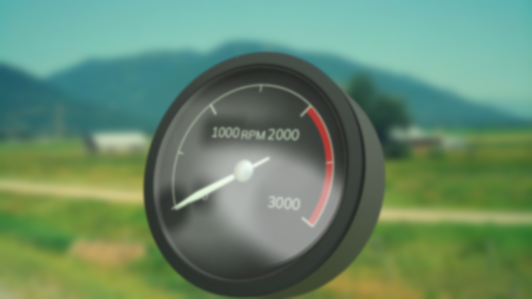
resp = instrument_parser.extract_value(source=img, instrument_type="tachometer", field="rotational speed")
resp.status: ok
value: 0 rpm
